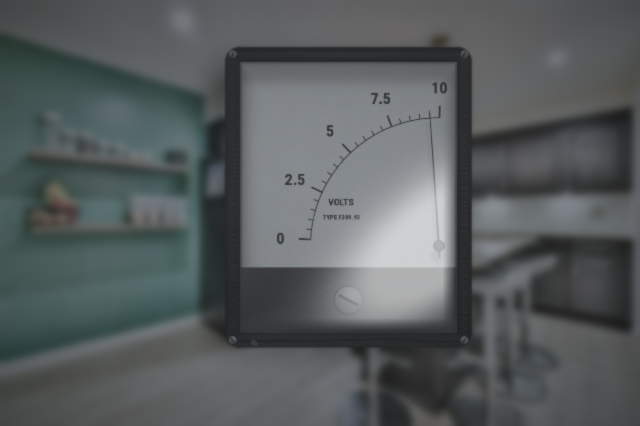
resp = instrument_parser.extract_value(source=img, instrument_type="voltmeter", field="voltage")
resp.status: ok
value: 9.5 V
